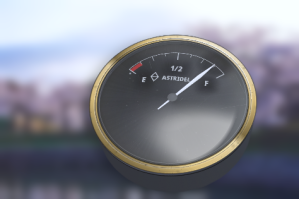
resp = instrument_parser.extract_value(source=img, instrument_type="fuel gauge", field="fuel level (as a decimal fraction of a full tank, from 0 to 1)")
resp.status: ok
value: 0.875
